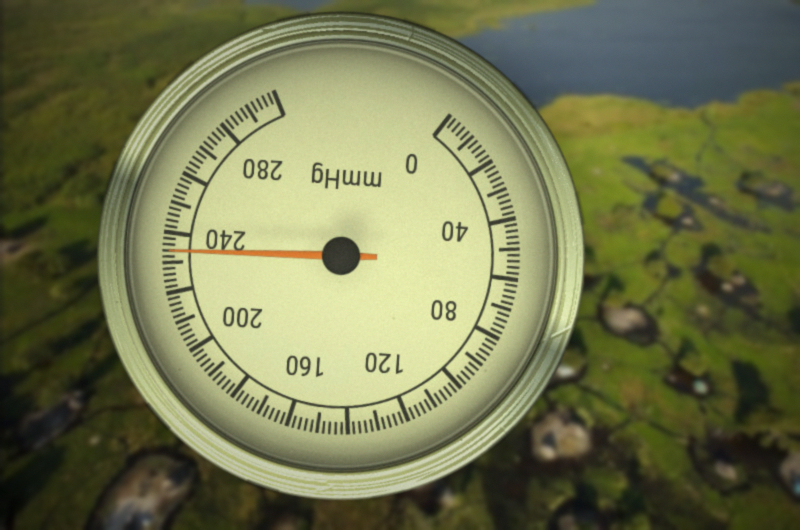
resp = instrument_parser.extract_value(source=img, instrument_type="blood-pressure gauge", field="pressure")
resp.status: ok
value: 234 mmHg
